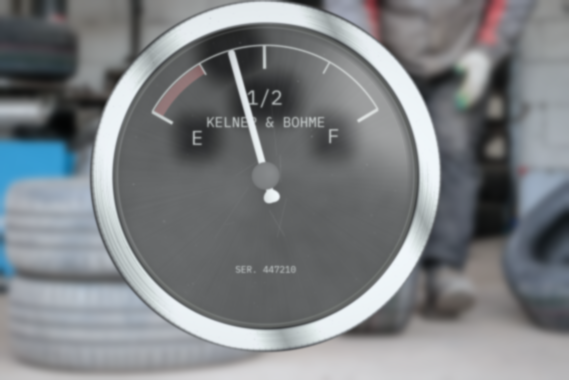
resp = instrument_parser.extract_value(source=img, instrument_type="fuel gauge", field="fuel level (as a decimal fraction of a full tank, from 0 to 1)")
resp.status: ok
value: 0.375
